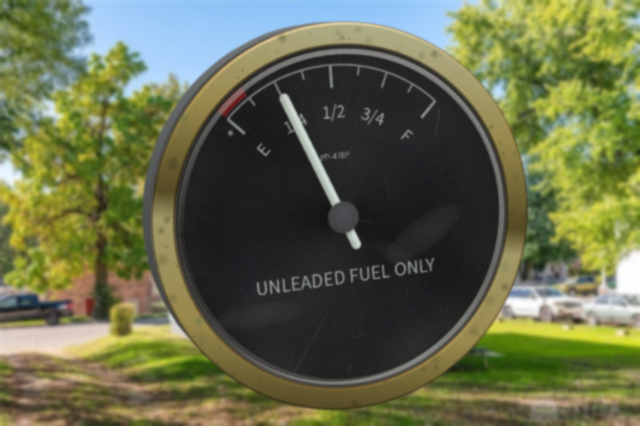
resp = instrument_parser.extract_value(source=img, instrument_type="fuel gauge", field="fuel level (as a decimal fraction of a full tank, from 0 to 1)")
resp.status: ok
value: 0.25
